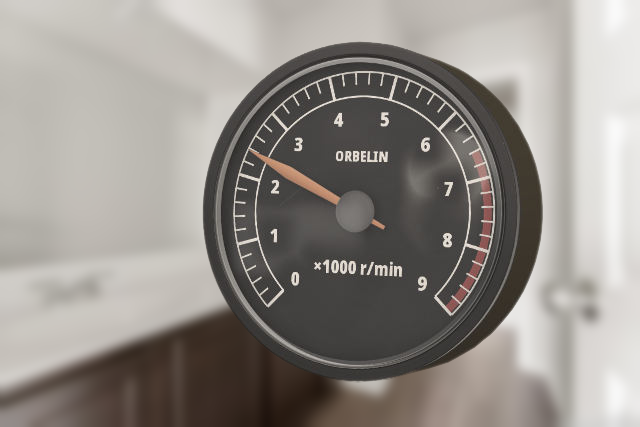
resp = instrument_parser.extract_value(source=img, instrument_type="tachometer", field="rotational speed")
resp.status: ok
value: 2400 rpm
